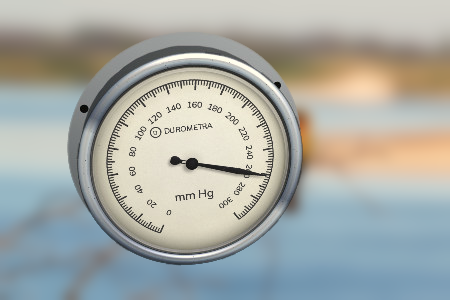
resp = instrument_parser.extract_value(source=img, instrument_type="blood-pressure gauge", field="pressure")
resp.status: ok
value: 260 mmHg
